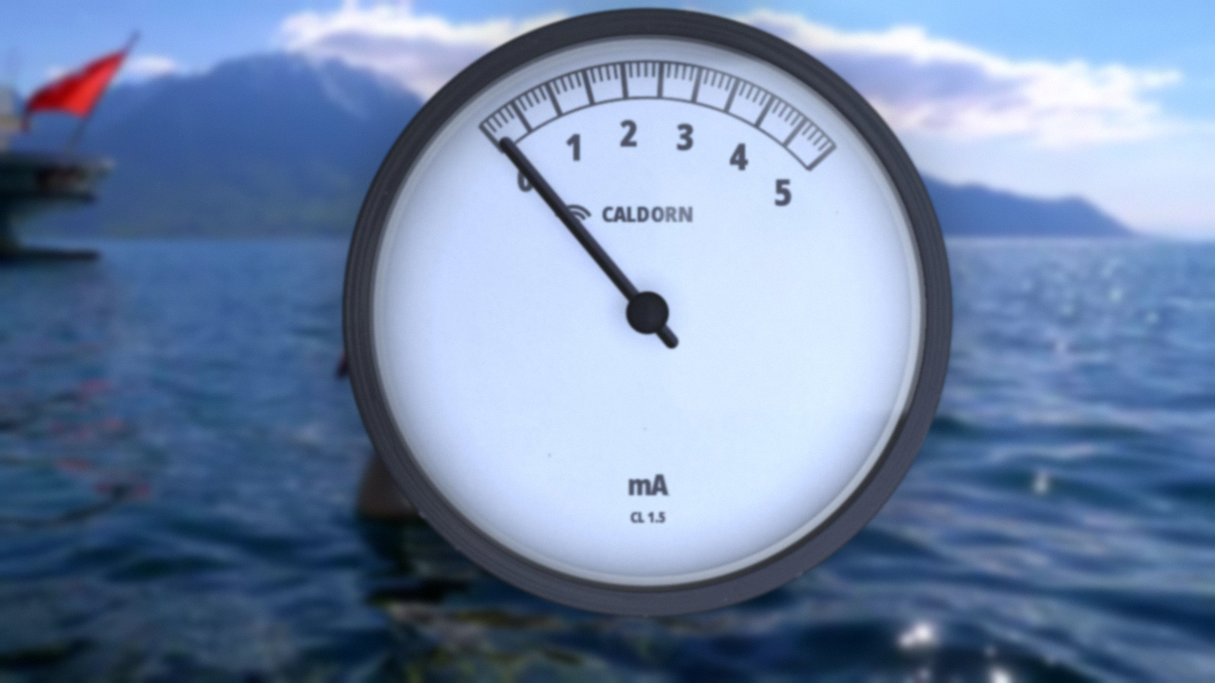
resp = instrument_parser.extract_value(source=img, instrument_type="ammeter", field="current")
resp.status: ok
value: 0.1 mA
